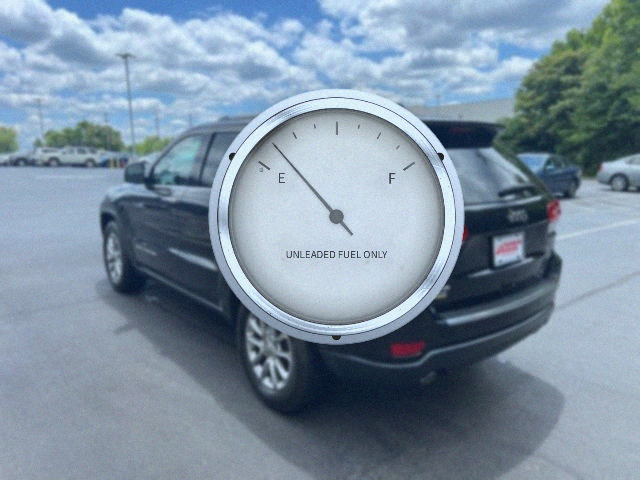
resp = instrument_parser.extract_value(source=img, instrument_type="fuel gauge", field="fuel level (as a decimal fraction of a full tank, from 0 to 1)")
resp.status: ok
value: 0.125
